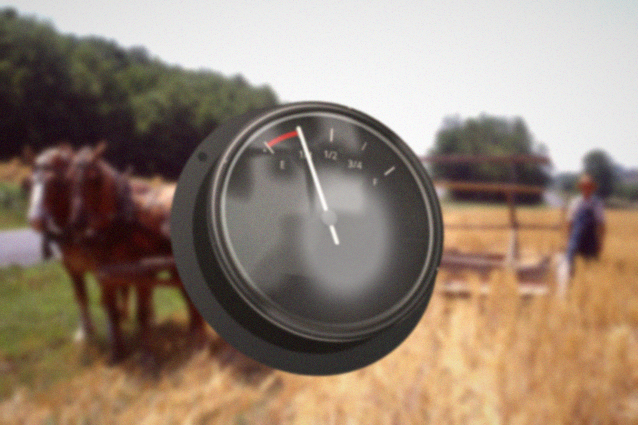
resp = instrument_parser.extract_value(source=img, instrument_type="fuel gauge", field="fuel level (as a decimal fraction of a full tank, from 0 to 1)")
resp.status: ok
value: 0.25
